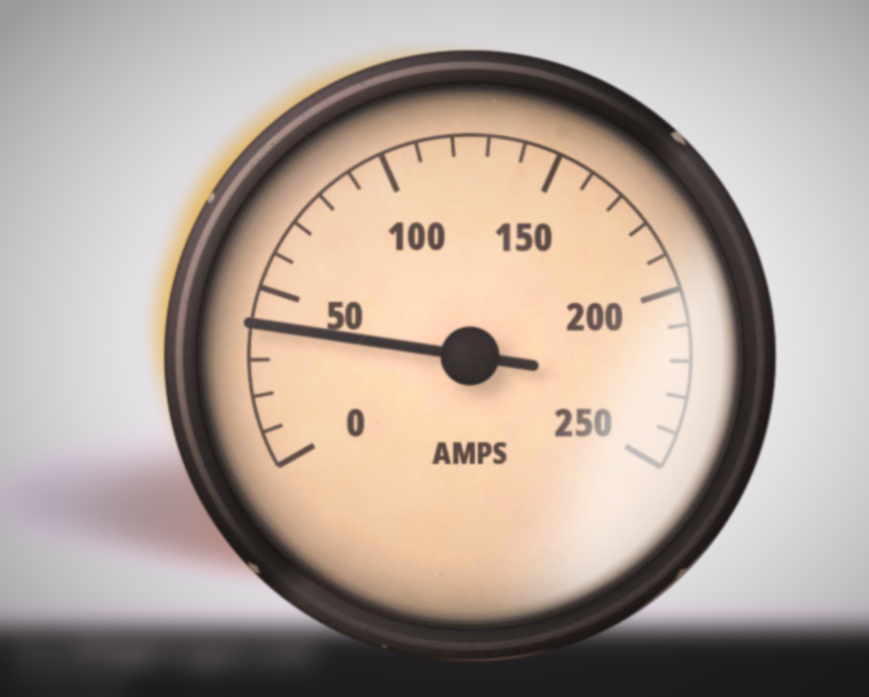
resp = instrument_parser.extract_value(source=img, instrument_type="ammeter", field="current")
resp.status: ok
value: 40 A
